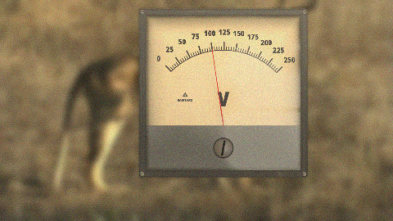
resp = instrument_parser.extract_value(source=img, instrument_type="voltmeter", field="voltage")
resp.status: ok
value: 100 V
